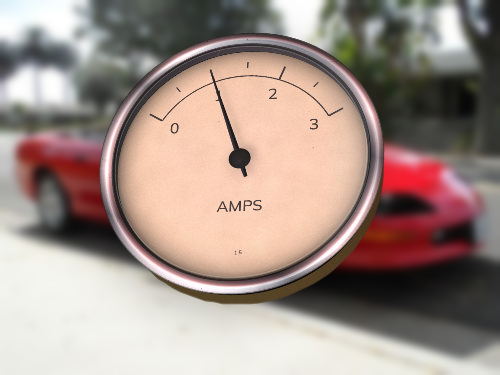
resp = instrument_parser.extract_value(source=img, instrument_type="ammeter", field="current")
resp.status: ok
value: 1 A
